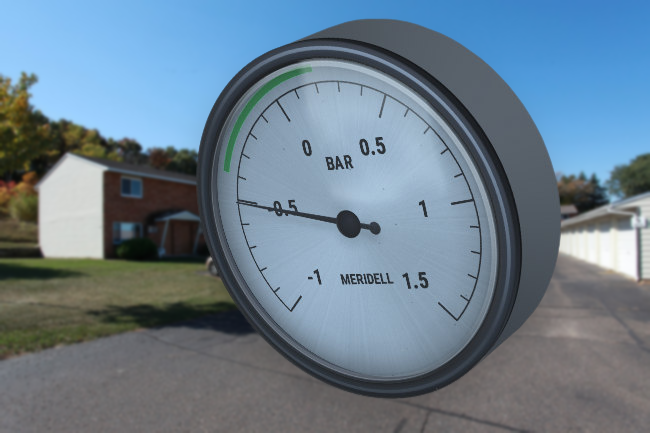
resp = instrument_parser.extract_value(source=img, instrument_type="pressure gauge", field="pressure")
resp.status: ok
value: -0.5 bar
